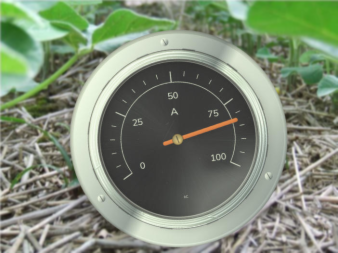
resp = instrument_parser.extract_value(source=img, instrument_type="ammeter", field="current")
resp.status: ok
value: 82.5 A
